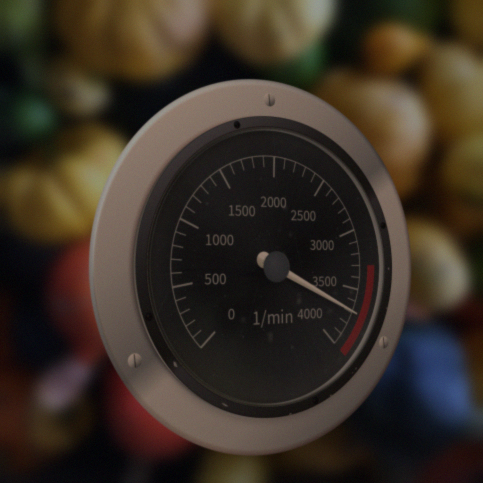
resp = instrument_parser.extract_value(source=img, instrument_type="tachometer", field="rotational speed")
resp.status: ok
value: 3700 rpm
